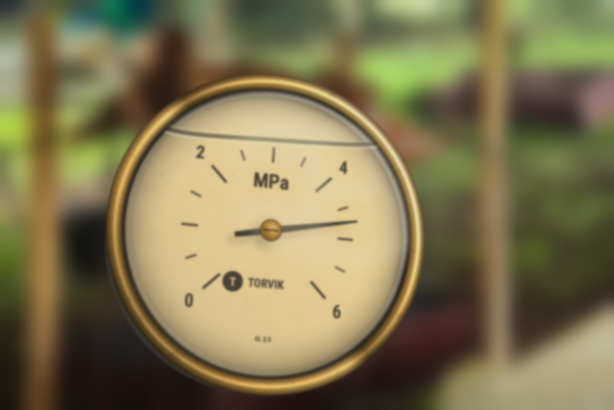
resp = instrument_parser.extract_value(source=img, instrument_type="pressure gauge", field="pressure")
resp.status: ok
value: 4.75 MPa
